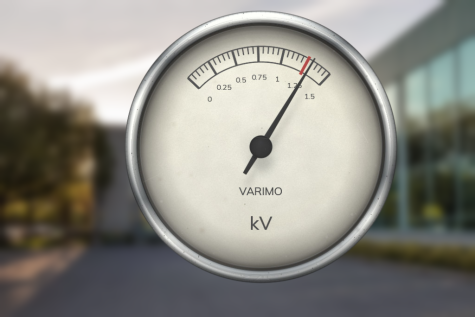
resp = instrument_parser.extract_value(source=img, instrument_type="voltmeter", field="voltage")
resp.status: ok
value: 1.3 kV
